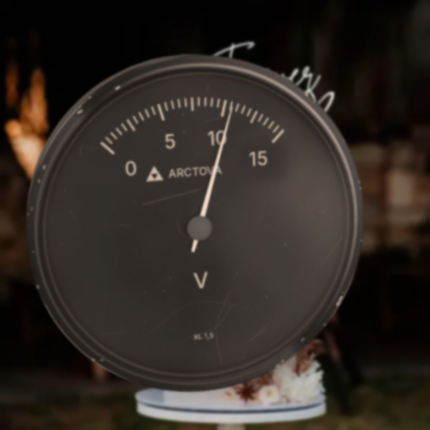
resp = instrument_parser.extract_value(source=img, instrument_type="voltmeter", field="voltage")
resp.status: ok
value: 10.5 V
